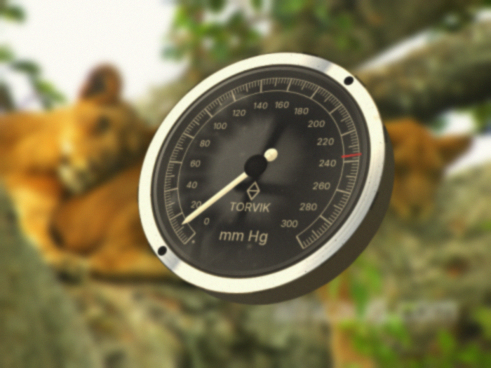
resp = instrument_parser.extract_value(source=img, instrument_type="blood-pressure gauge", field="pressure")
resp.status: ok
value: 10 mmHg
